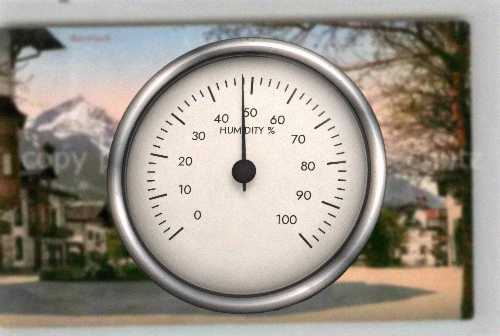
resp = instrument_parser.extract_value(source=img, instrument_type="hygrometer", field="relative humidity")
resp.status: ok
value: 48 %
